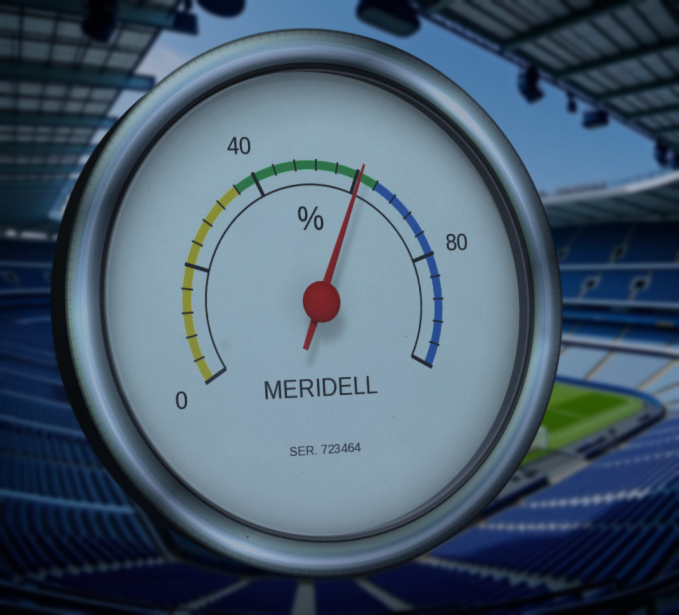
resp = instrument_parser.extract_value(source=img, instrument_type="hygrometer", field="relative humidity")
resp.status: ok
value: 60 %
